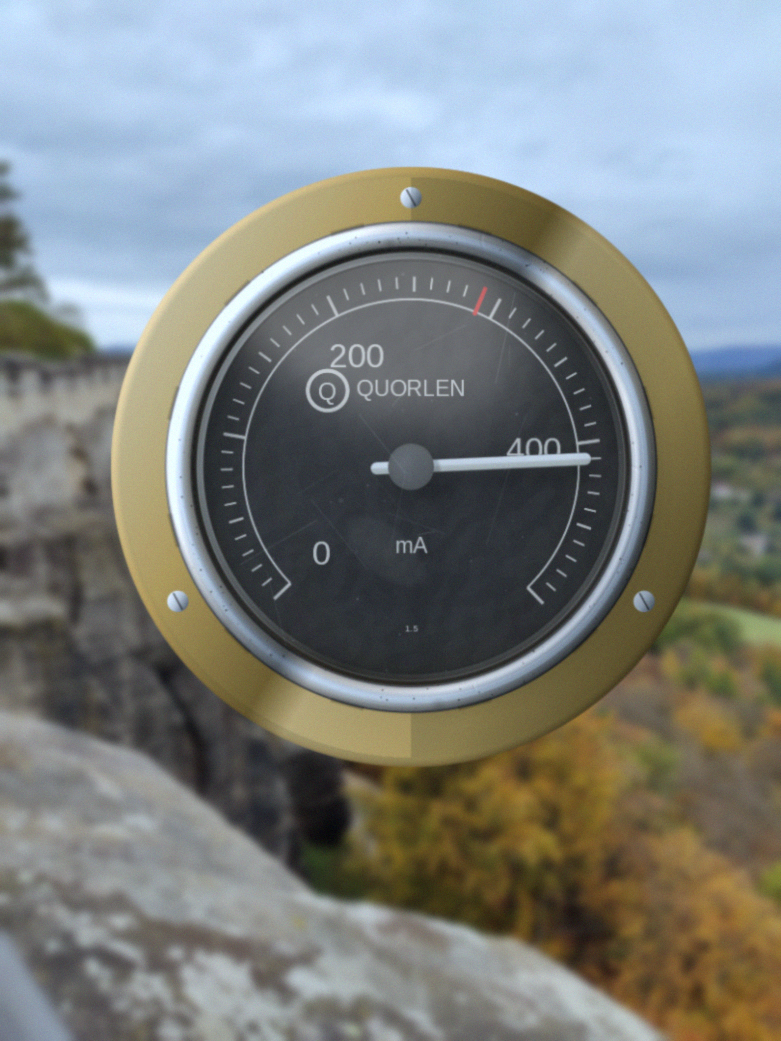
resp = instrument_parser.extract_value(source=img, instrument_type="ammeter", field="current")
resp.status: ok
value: 410 mA
